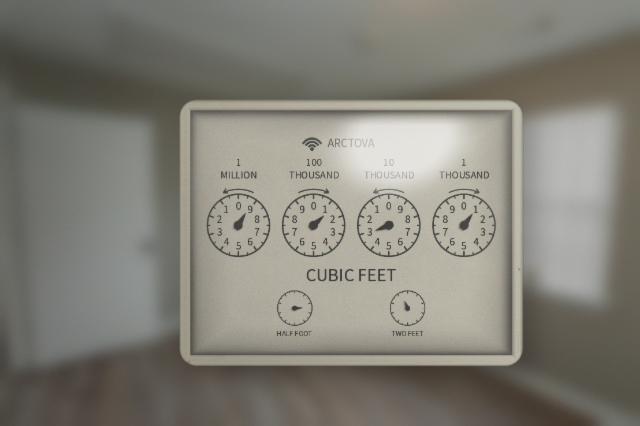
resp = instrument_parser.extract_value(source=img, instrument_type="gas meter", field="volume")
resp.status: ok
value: 913100 ft³
